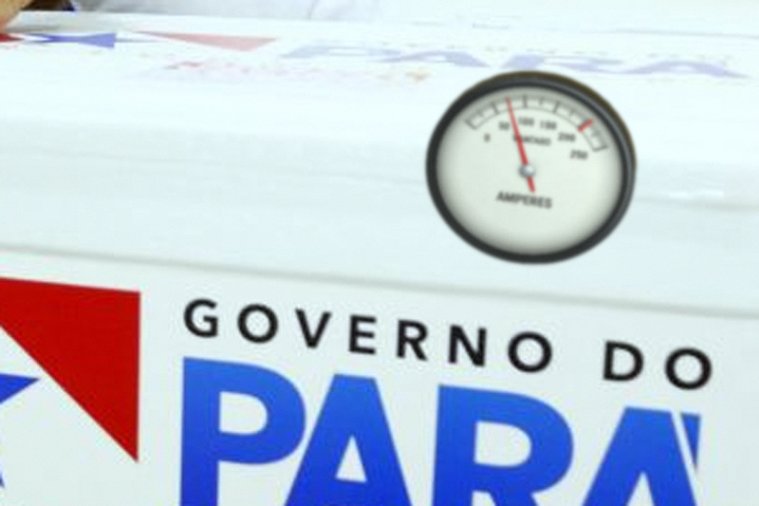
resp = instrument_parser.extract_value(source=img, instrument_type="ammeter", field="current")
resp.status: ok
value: 75 A
